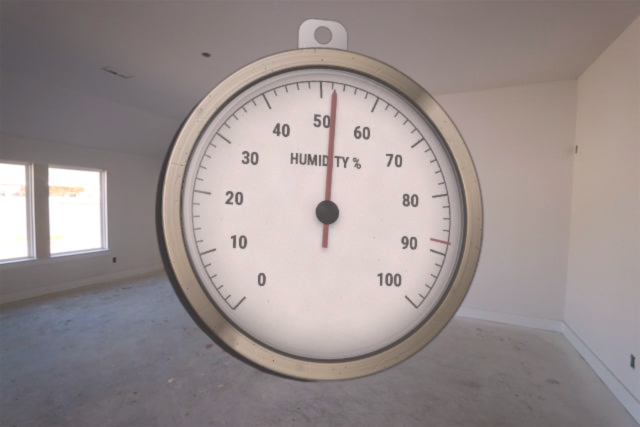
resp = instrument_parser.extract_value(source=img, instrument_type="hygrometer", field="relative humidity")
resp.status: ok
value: 52 %
